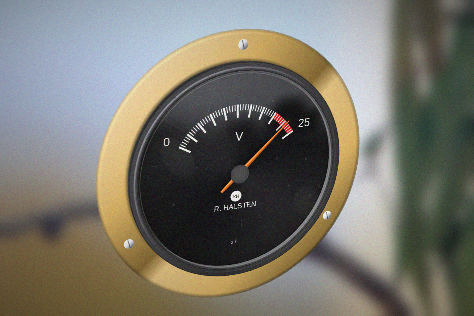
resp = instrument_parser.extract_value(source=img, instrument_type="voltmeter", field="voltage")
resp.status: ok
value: 22.5 V
